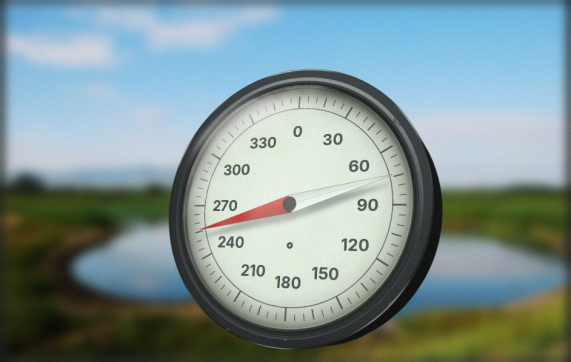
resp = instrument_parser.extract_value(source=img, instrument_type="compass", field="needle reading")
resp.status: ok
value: 255 °
